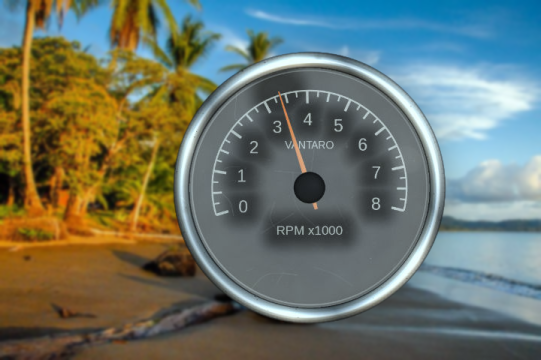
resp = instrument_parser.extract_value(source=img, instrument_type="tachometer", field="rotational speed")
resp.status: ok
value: 3375 rpm
